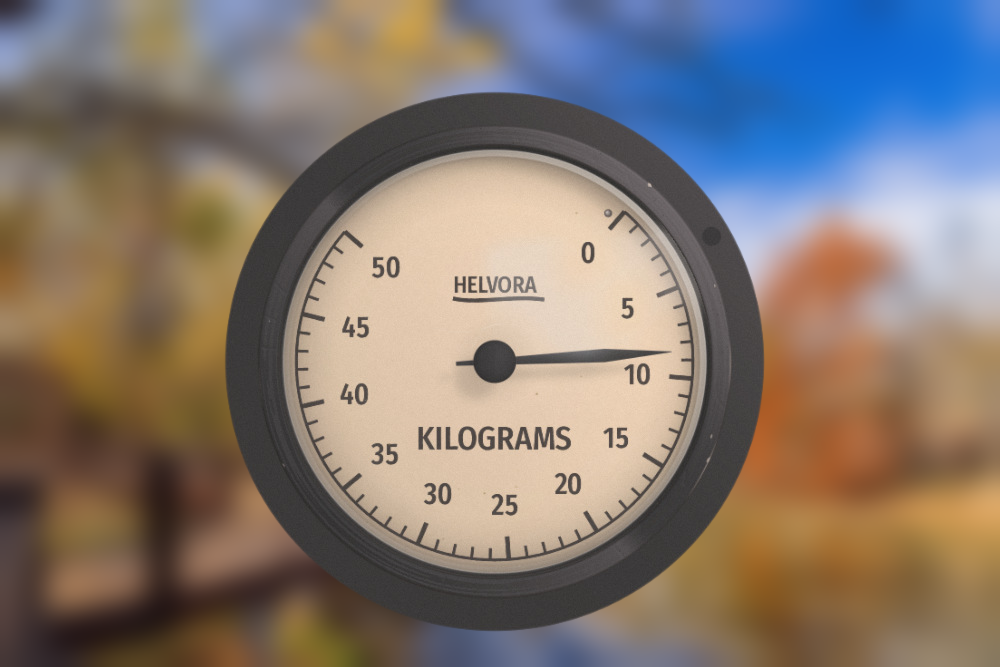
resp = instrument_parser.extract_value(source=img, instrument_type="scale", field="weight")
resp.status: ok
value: 8.5 kg
